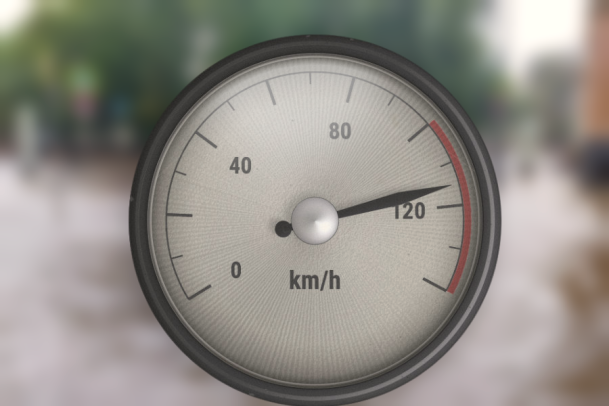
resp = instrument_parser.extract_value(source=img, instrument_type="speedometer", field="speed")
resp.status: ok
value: 115 km/h
